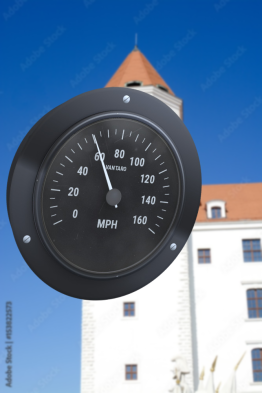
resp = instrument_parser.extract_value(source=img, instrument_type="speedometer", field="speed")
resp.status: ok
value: 60 mph
